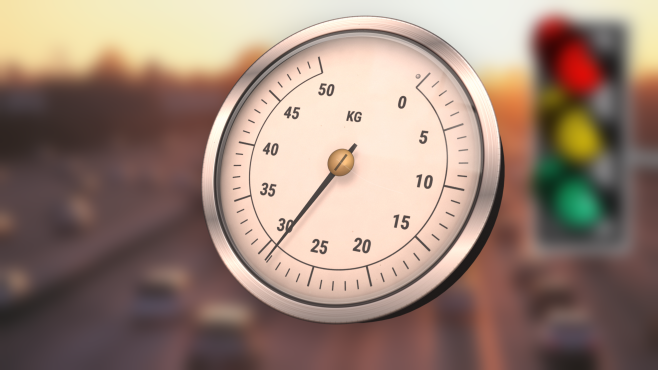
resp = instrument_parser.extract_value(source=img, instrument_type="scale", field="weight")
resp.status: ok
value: 29 kg
